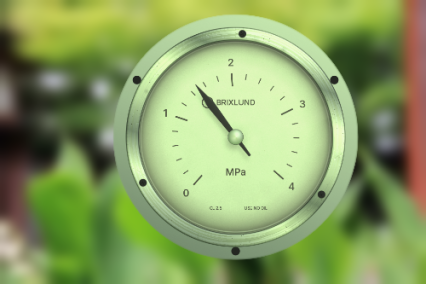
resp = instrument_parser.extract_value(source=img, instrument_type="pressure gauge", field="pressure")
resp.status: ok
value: 1.5 MPa
